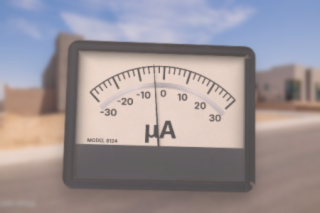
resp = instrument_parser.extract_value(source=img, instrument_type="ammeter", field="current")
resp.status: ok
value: -4 µA
